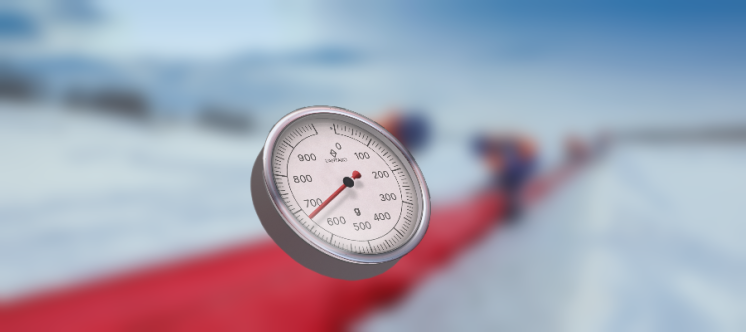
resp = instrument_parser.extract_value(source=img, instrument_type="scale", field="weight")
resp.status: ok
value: 670 g
